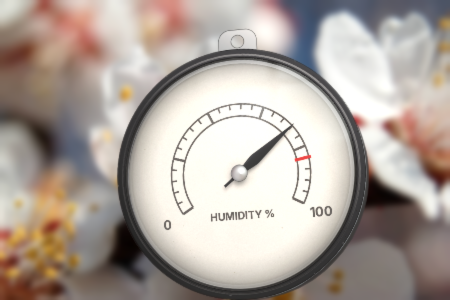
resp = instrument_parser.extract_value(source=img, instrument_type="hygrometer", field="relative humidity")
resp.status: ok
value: 72 %
